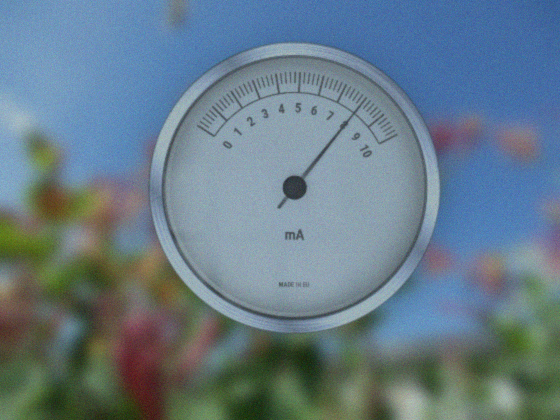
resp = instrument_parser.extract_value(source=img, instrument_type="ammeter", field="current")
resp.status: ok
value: 8 mA
